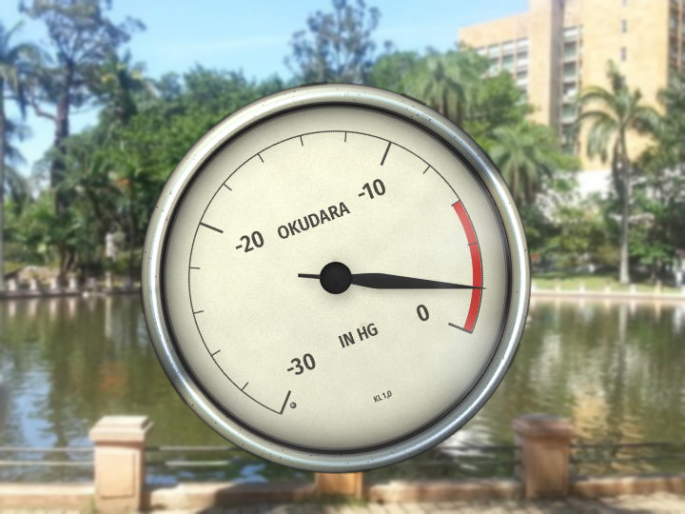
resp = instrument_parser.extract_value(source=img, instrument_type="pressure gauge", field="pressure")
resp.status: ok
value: -2 inHg
